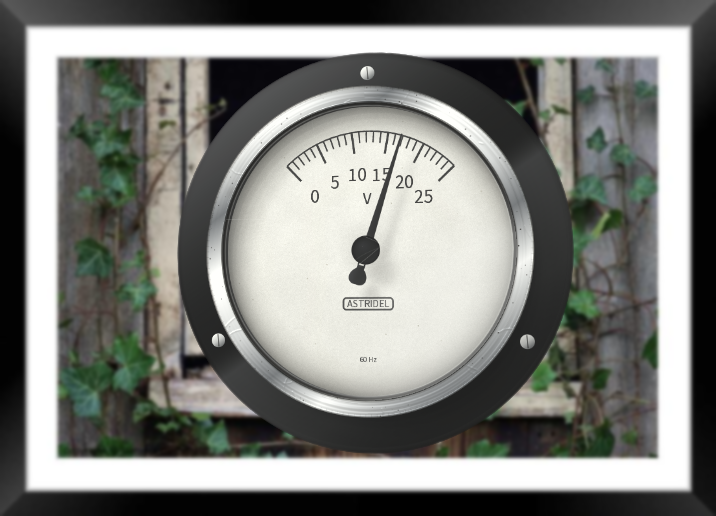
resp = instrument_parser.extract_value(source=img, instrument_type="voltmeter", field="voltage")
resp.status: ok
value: 17 V
